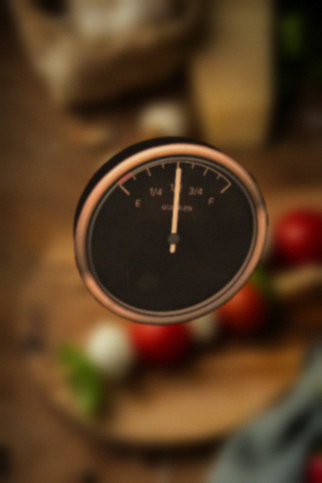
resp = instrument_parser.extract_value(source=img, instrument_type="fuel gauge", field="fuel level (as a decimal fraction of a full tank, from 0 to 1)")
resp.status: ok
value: 0.5
